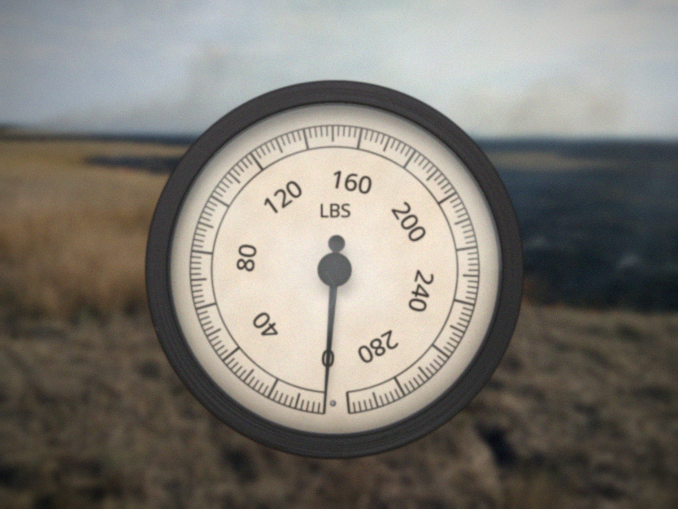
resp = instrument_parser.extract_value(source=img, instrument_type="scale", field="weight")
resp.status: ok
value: 0 lb
